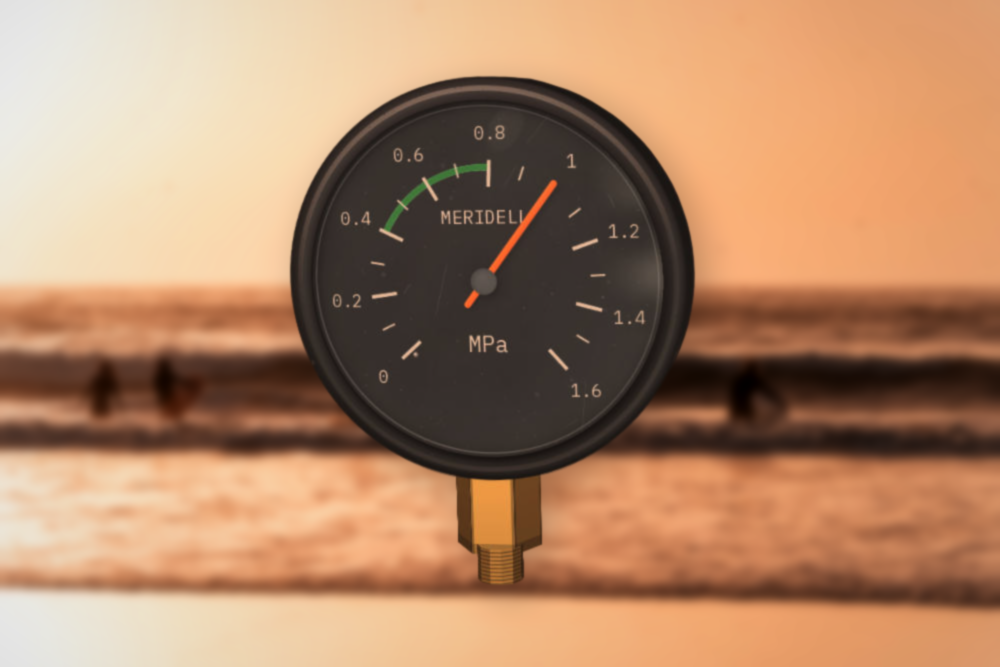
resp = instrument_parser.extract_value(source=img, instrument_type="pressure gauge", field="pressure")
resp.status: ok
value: 1 MPa
